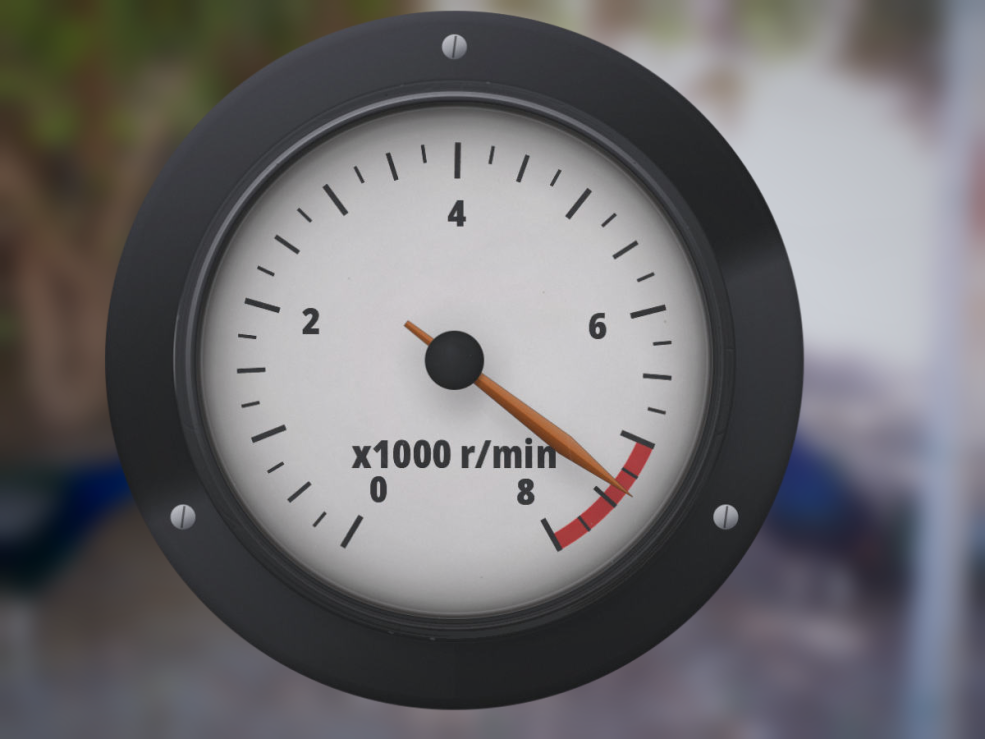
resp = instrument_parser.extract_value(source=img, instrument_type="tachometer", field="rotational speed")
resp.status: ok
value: 7375 rpm
